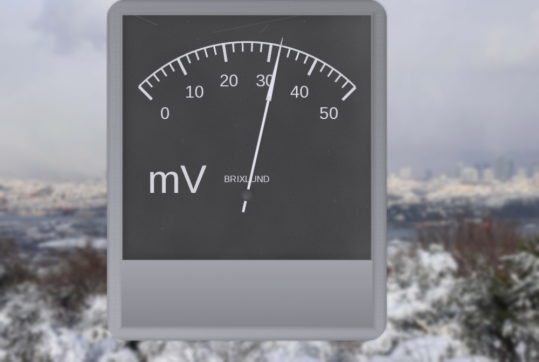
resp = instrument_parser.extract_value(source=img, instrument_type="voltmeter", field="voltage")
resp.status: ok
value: 32 mV
